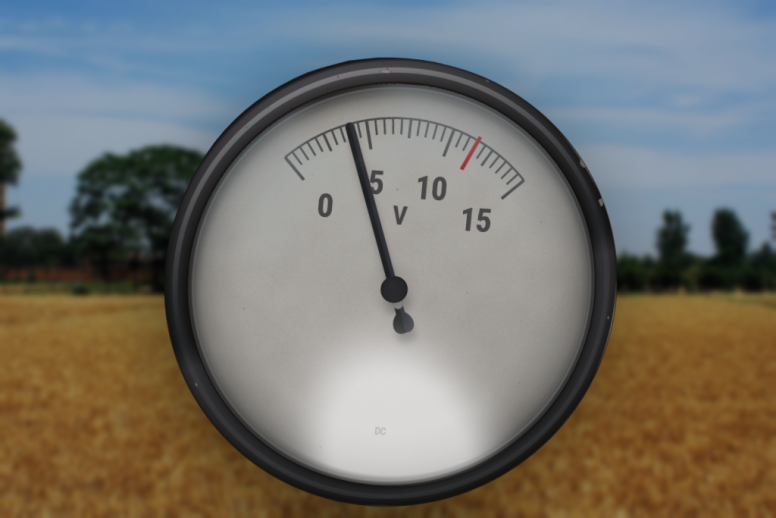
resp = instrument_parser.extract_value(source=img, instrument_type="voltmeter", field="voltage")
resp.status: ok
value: 4 V
